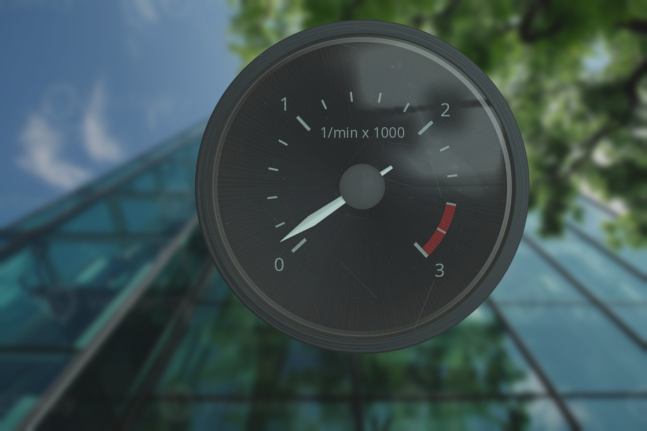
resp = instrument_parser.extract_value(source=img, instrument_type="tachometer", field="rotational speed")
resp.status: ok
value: 100 rpm
